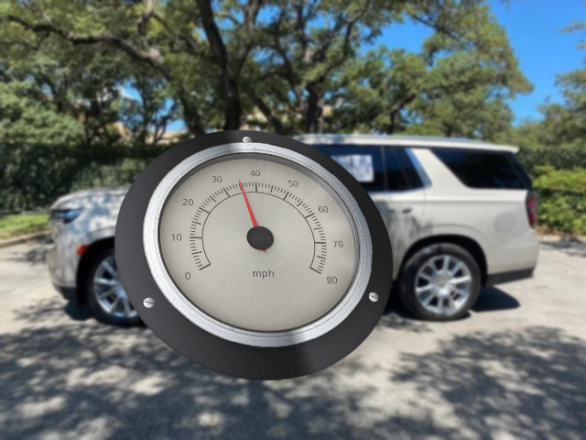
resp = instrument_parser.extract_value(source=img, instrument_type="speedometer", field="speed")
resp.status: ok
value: 35 mph
